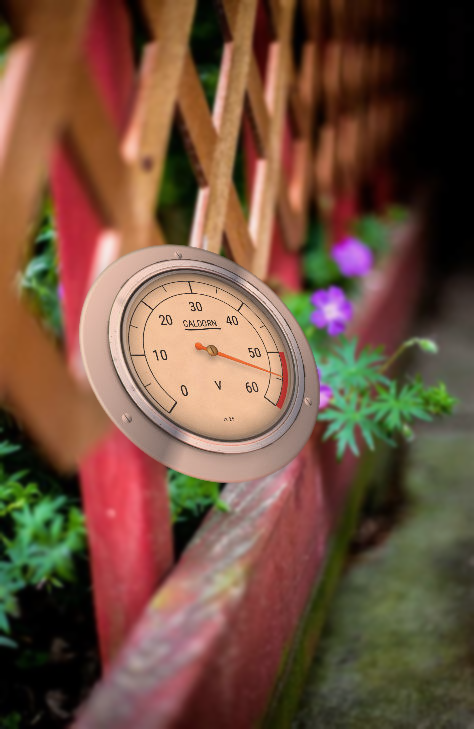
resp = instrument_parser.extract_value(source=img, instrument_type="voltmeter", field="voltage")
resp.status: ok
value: 55 V
